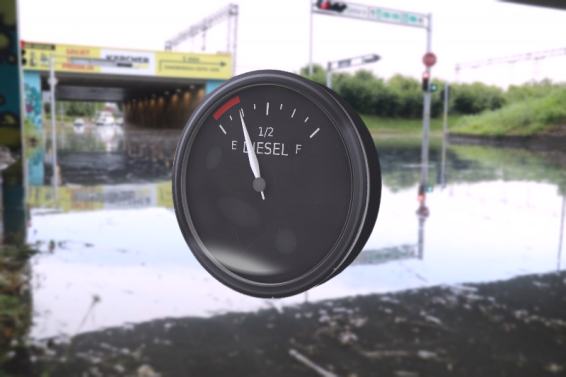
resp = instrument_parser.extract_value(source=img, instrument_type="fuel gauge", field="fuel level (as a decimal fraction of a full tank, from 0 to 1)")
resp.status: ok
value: 0.25
